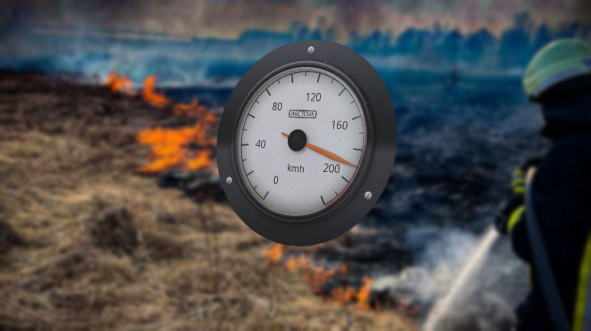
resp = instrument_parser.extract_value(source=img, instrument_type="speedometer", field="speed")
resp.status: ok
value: 190 km/h
